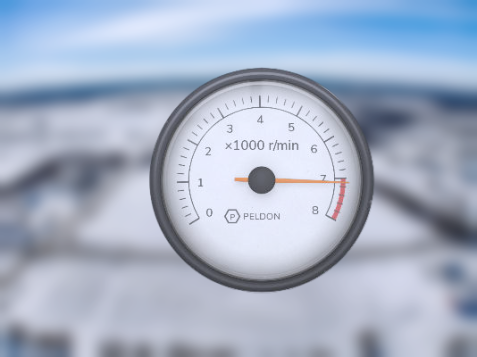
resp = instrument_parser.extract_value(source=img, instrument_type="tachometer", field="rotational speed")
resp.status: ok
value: 7100 rpm
